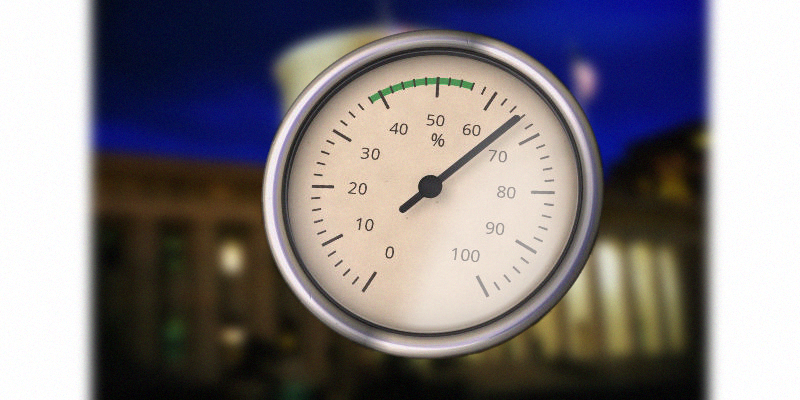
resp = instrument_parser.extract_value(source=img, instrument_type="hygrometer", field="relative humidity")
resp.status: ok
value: 66 %
